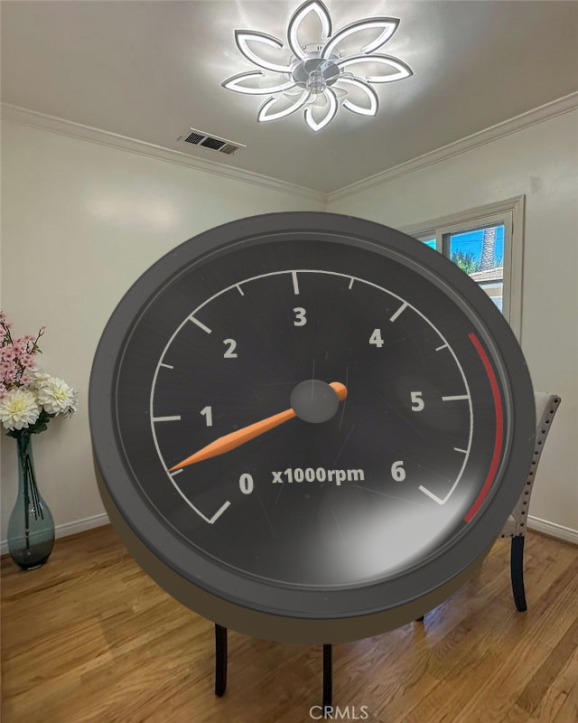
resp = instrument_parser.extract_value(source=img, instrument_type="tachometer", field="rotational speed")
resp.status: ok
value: 500 rpm
